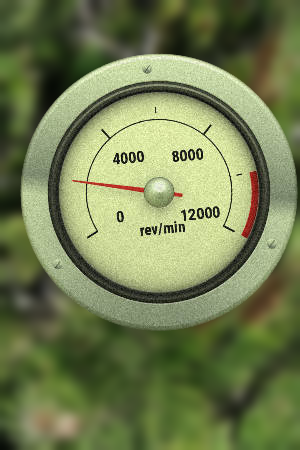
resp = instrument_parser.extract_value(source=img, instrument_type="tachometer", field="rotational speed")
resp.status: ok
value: 2000 rpm
